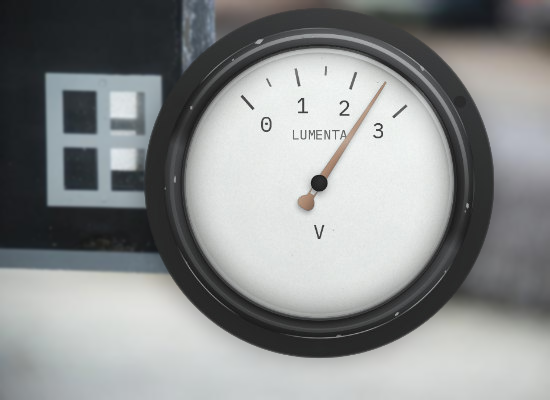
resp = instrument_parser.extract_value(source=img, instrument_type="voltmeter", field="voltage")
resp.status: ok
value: 2.5 V
